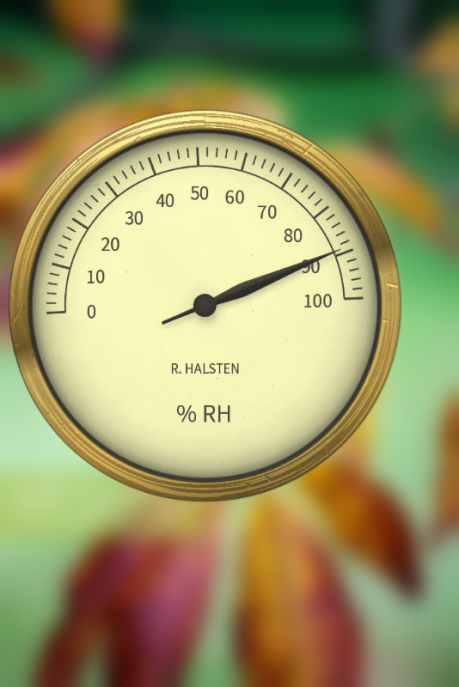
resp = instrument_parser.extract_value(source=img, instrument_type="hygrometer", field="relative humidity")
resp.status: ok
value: 89 %
